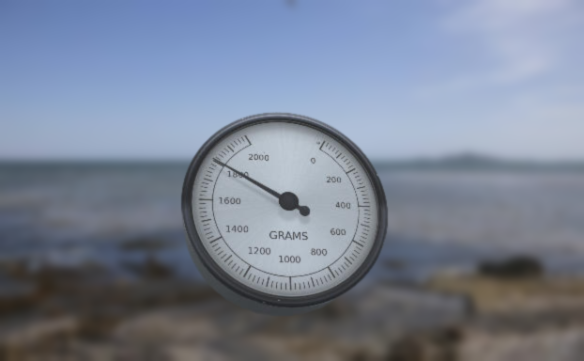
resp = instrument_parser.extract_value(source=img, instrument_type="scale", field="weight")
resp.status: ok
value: 1800 g
